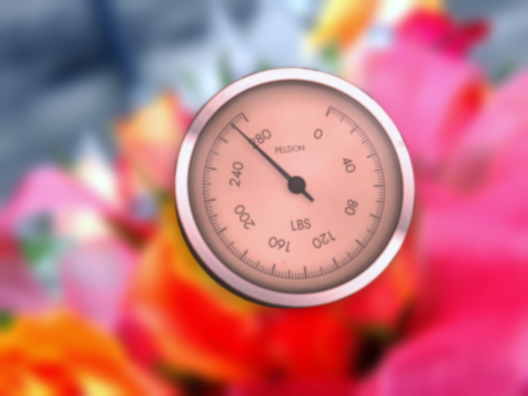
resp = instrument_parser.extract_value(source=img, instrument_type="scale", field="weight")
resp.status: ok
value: 270 lb
